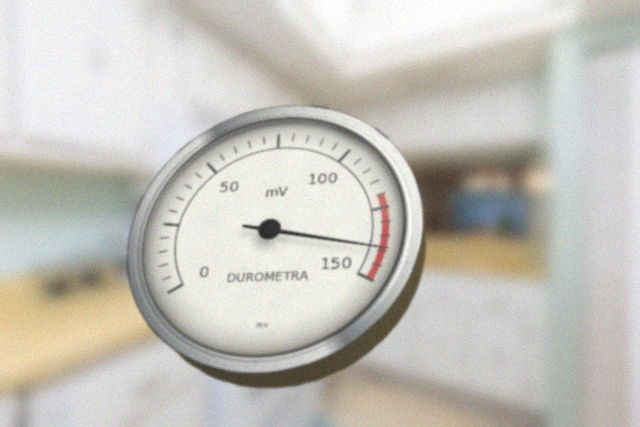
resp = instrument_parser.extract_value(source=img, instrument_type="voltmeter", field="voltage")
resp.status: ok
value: 140 mV
